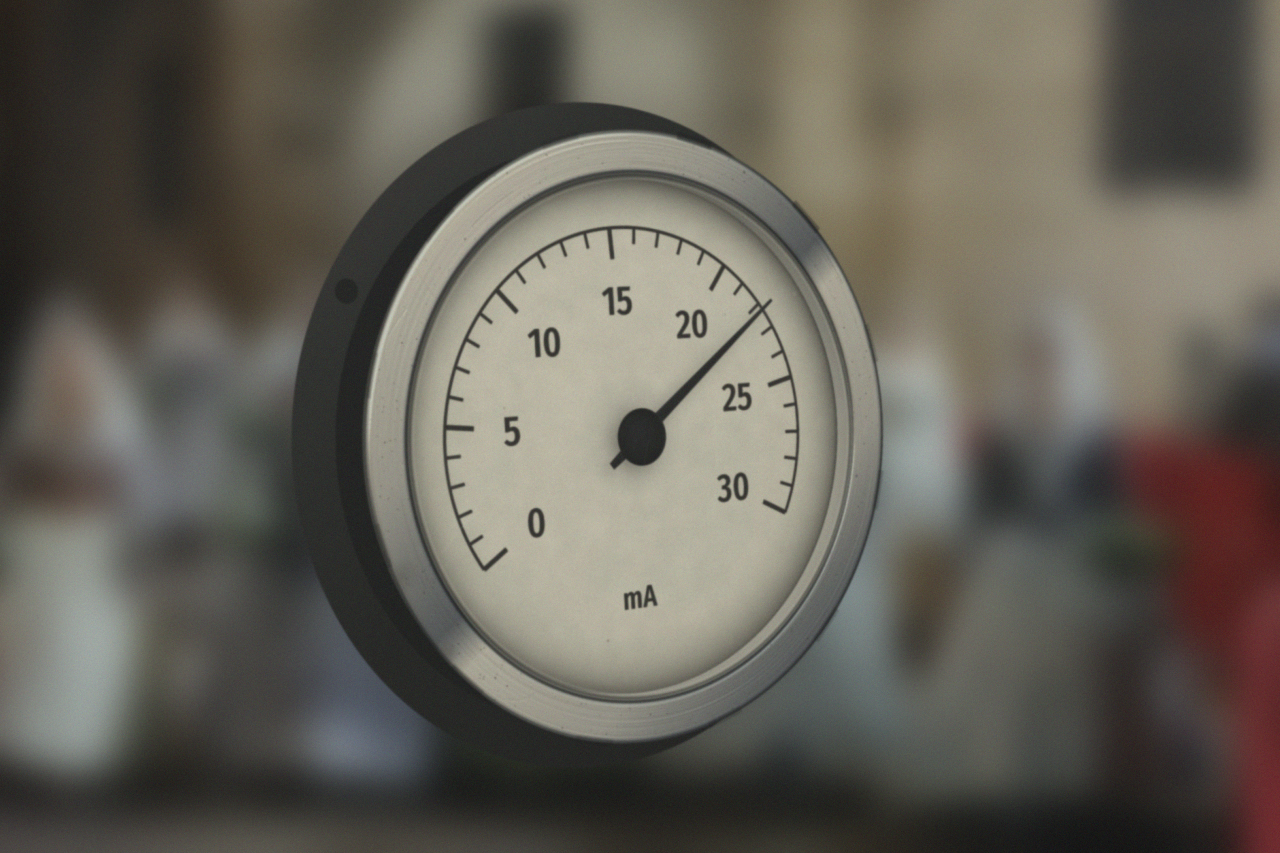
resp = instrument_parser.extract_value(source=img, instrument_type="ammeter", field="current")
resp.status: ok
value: 22 mA
